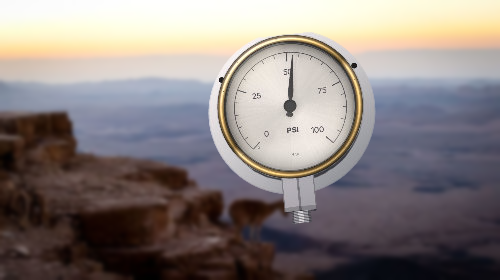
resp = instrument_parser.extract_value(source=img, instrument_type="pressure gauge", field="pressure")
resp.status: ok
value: 52.5 psi
